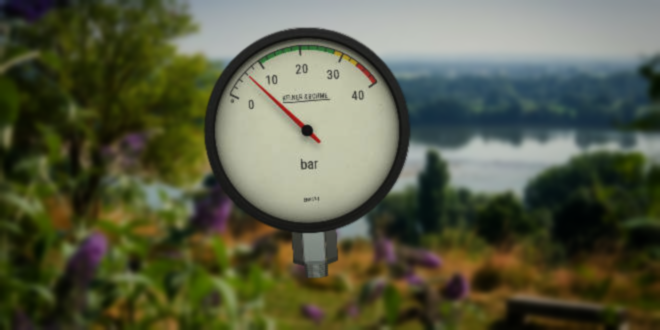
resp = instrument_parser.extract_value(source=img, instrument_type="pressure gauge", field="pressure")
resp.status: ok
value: 6 bar
